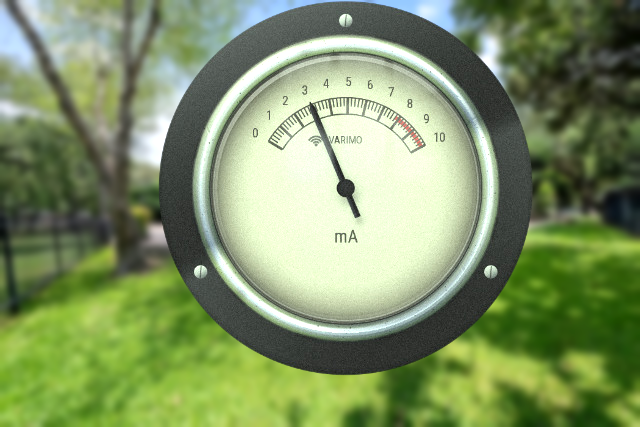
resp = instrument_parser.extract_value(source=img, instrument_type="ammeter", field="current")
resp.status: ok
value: 3 mA
